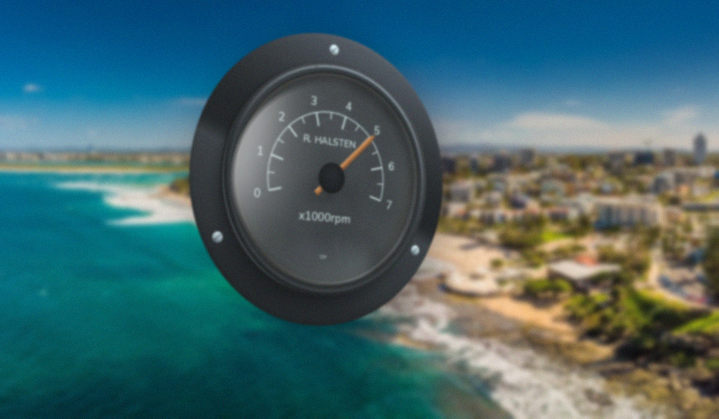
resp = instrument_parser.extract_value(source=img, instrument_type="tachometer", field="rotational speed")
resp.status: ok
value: 5000 rpm
